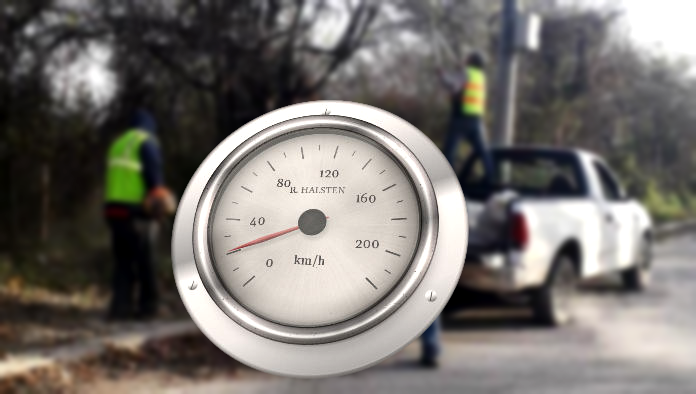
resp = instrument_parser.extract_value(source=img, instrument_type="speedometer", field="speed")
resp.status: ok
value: 20 km/h
